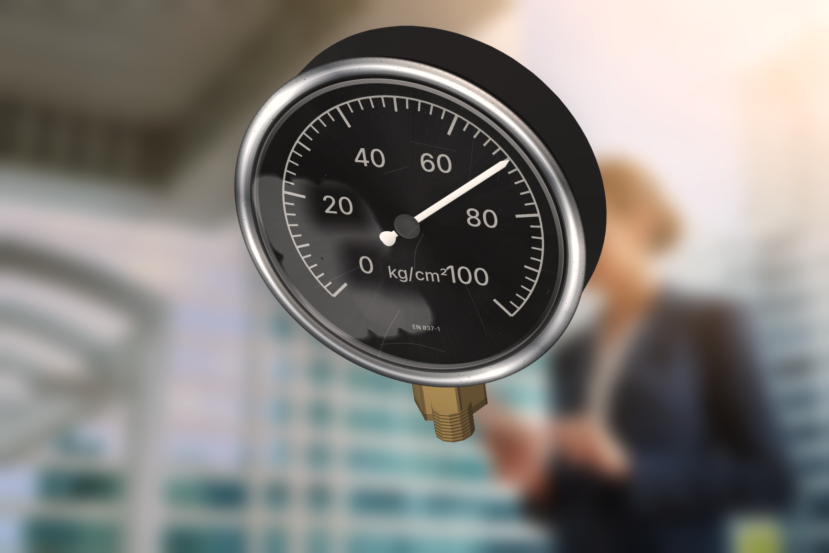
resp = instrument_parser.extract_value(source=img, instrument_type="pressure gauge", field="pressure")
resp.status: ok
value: 70 kg/cm²
